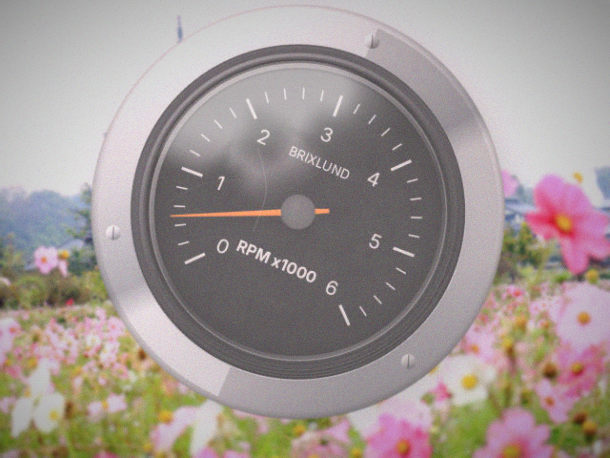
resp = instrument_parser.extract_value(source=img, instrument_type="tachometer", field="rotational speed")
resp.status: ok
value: 500 rpm
